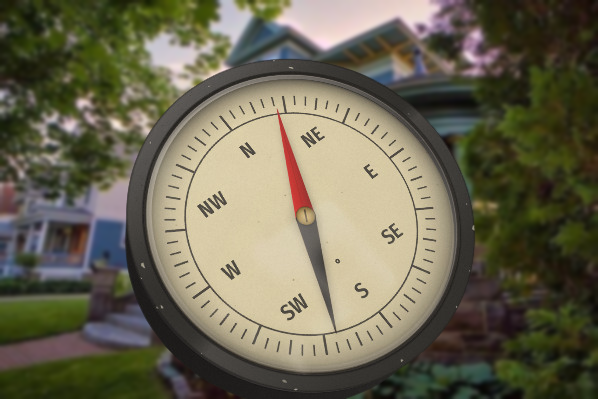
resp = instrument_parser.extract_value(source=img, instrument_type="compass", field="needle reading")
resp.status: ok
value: 25 °
